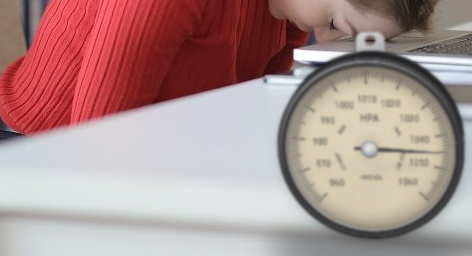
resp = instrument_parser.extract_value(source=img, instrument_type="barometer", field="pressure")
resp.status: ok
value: 1045 hPa
